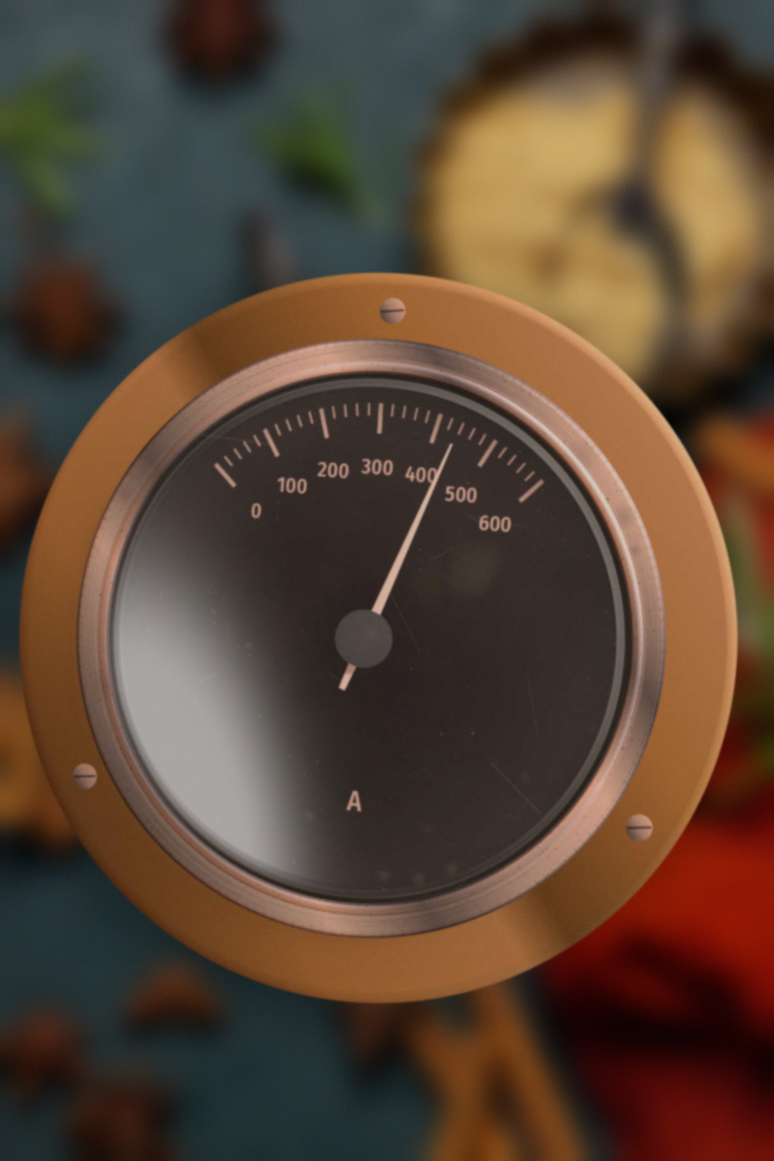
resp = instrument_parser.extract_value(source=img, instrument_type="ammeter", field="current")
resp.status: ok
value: 440 A
